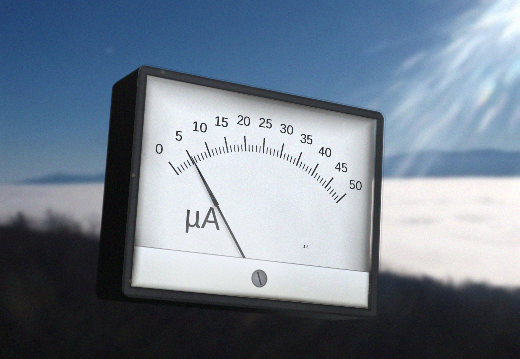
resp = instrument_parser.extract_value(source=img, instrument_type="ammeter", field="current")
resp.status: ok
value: 5 µA
